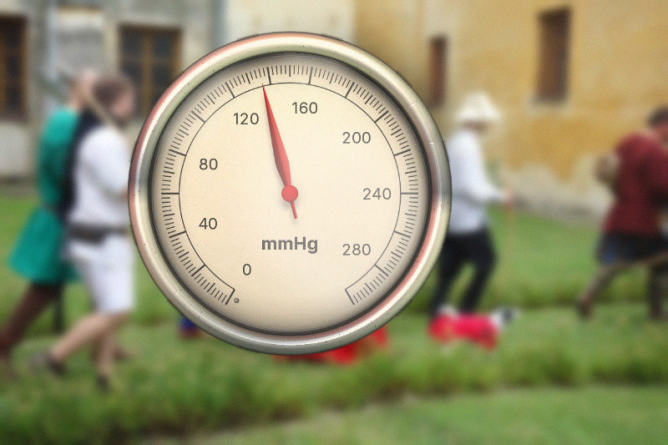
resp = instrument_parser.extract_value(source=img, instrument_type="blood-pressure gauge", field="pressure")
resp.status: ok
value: 136 mmHg
